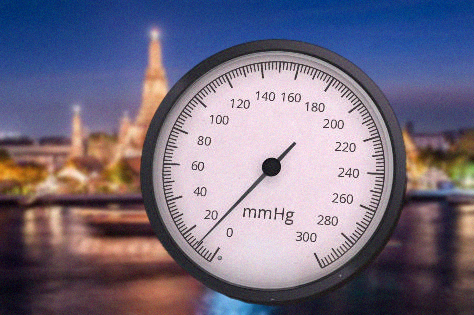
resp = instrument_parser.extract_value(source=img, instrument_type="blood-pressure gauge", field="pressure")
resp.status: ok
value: 10 mmHg
